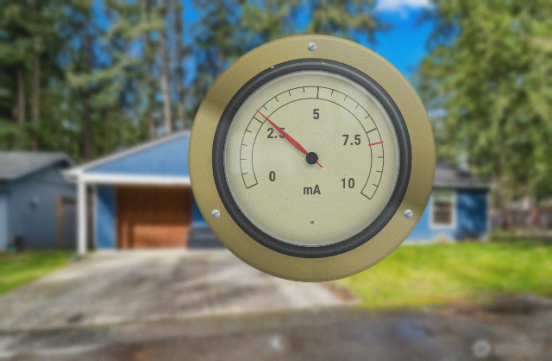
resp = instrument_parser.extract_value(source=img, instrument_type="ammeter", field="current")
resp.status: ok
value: 2.75 mA
